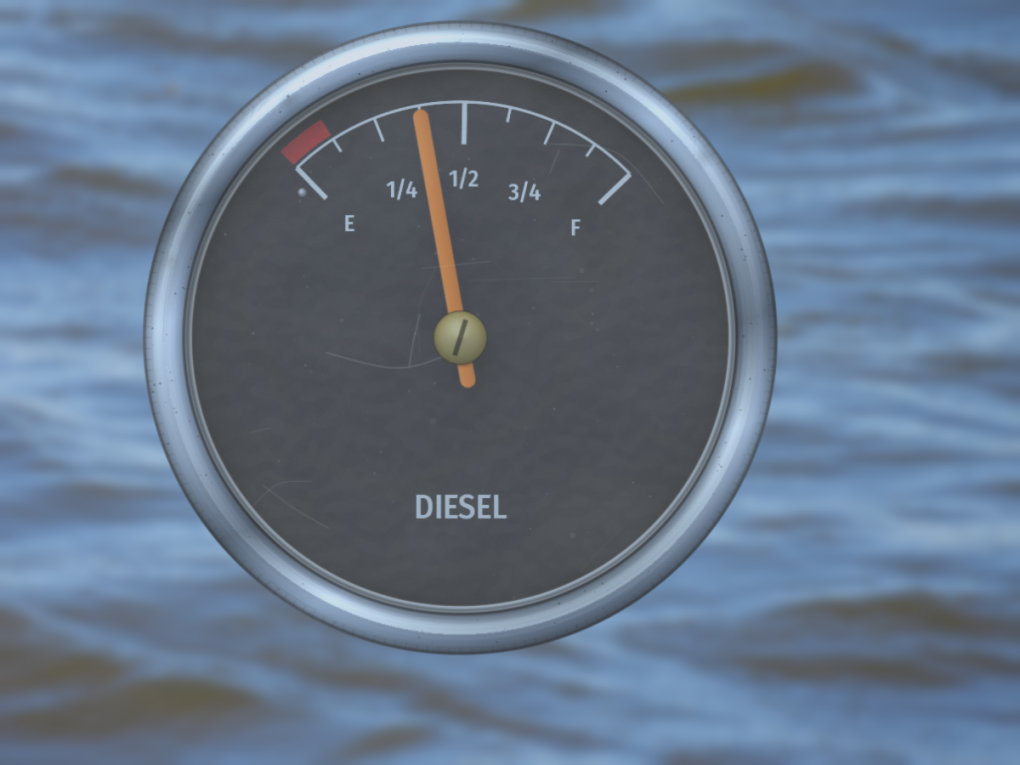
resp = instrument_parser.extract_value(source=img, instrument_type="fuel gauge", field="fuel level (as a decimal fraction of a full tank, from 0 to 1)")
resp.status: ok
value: 0.375
